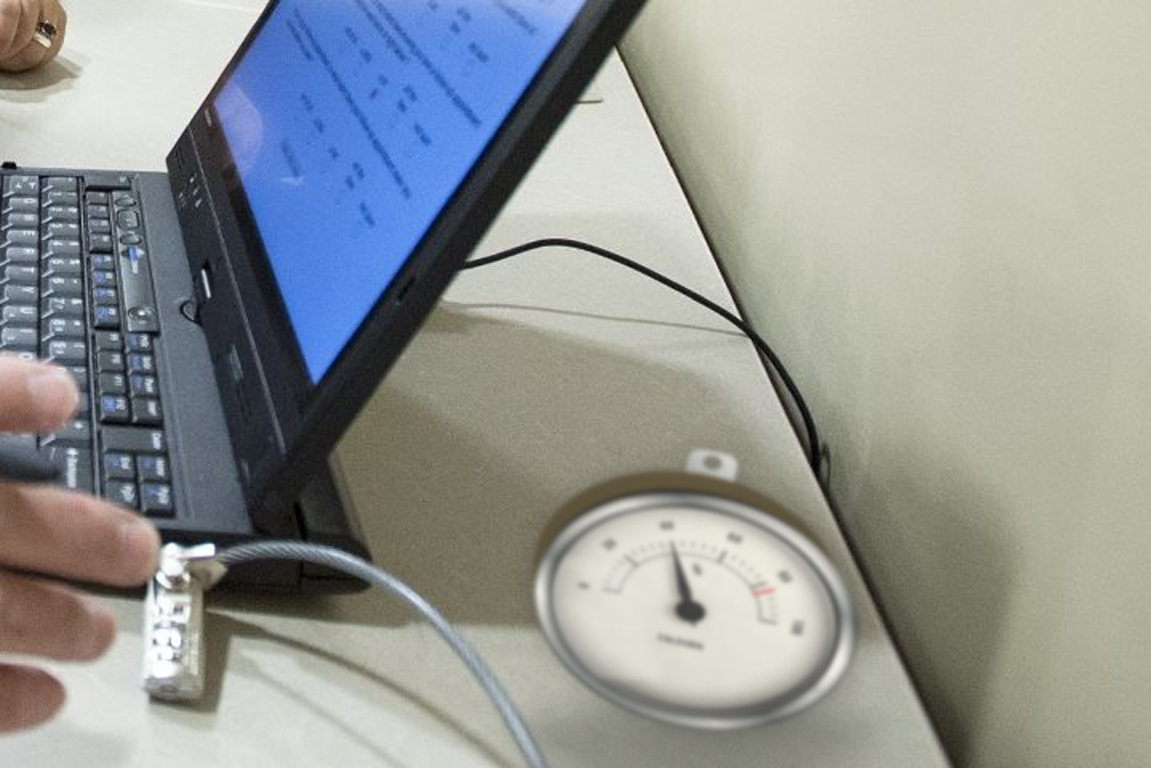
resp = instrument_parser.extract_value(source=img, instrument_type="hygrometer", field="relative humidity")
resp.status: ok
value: 40 %
